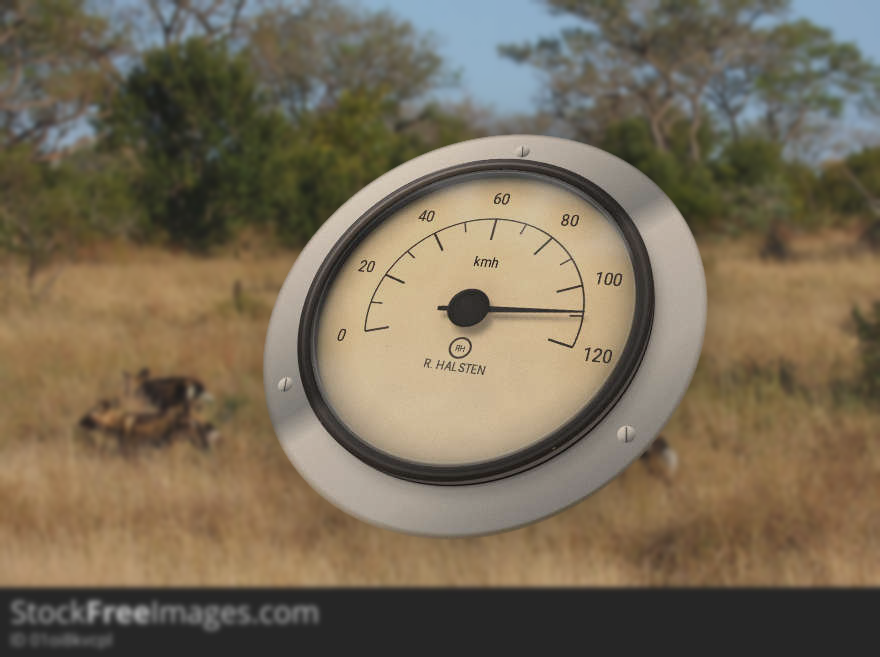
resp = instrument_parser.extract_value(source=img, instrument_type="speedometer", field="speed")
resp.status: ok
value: 110 km/h
